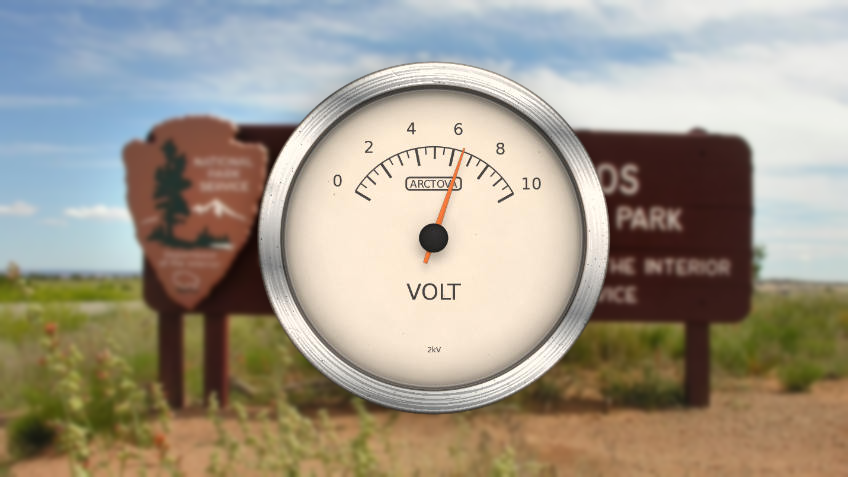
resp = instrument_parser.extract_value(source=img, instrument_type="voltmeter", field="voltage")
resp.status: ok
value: 6.5 V
